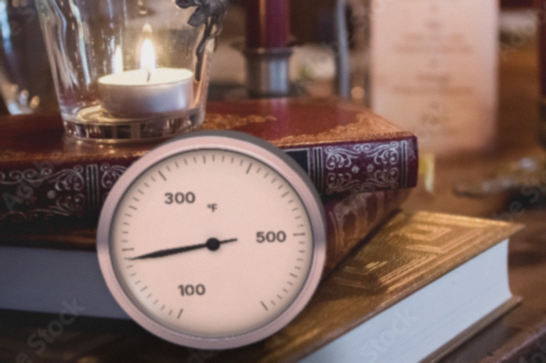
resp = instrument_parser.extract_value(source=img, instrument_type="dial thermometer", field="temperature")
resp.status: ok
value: 190 °F
